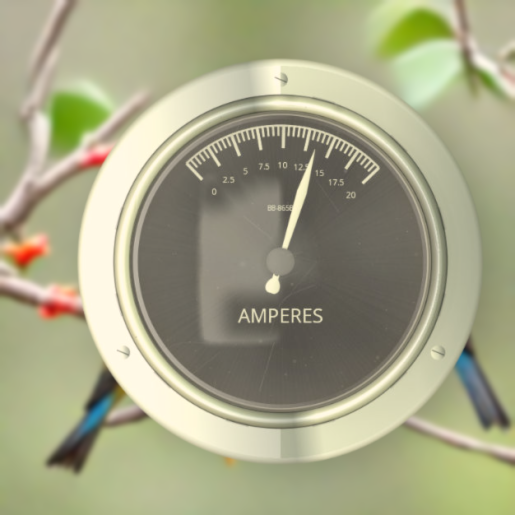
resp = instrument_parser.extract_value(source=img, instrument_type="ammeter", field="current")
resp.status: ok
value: 13.5 A
